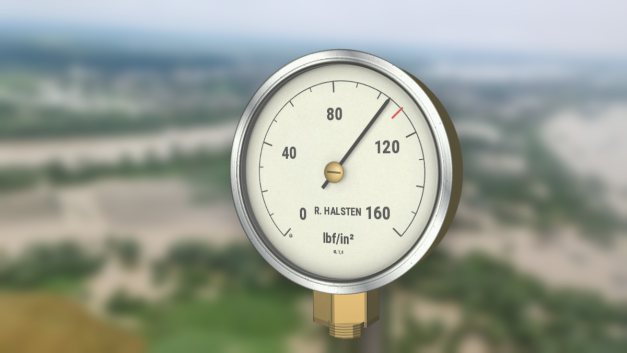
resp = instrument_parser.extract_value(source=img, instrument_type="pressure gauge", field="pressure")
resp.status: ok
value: 105 psi
